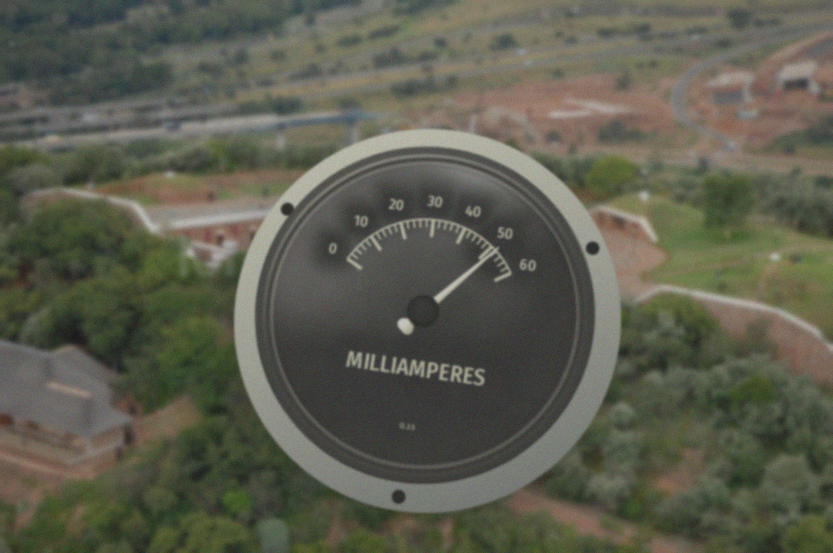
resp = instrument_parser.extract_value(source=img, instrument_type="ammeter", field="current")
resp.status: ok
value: 52 mA
